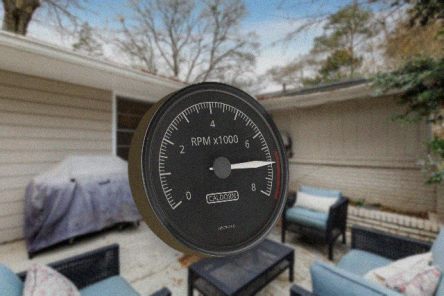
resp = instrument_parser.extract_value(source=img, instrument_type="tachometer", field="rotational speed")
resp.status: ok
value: 7000 rpm
